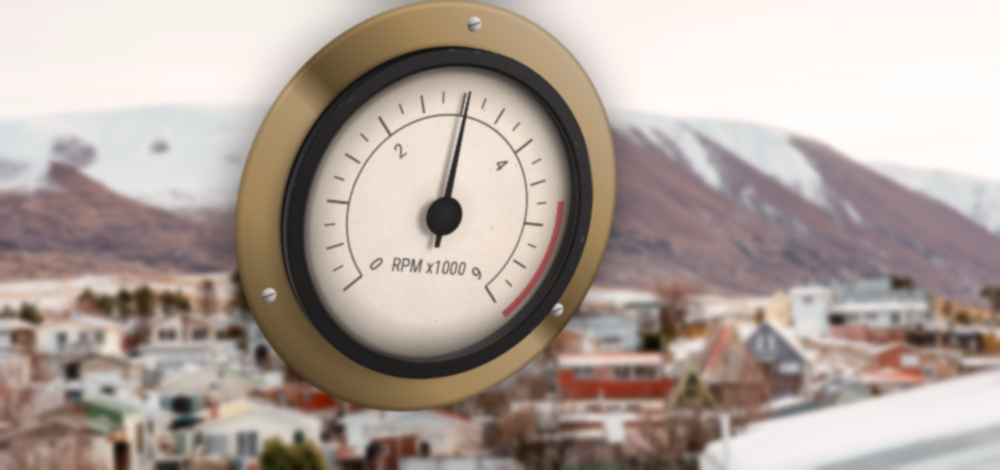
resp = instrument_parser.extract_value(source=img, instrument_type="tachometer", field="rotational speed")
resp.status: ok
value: 3000 rpm
